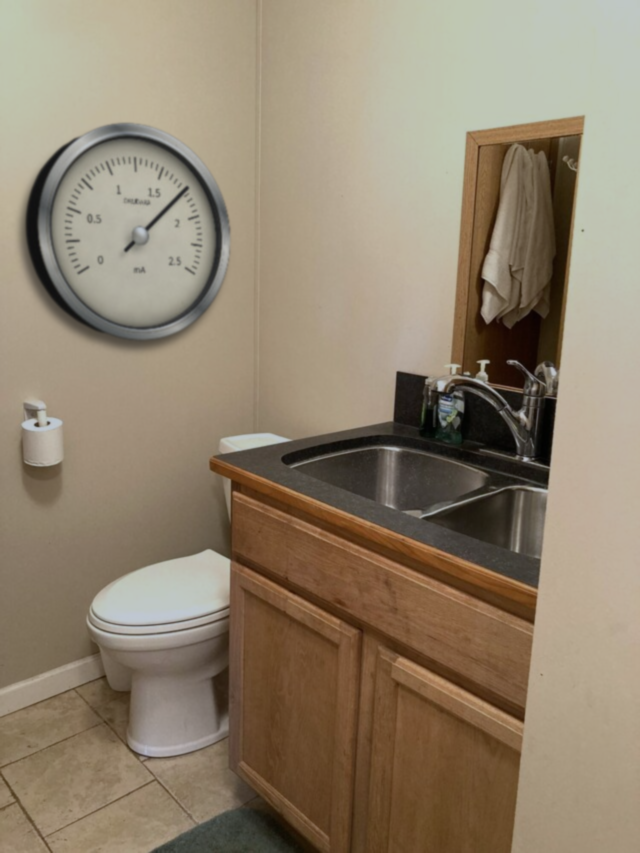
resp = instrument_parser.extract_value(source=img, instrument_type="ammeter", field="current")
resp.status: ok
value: 1.75 mA
